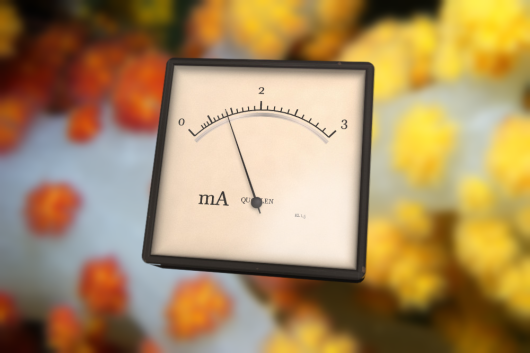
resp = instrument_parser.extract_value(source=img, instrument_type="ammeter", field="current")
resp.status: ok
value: 1.4 mA
